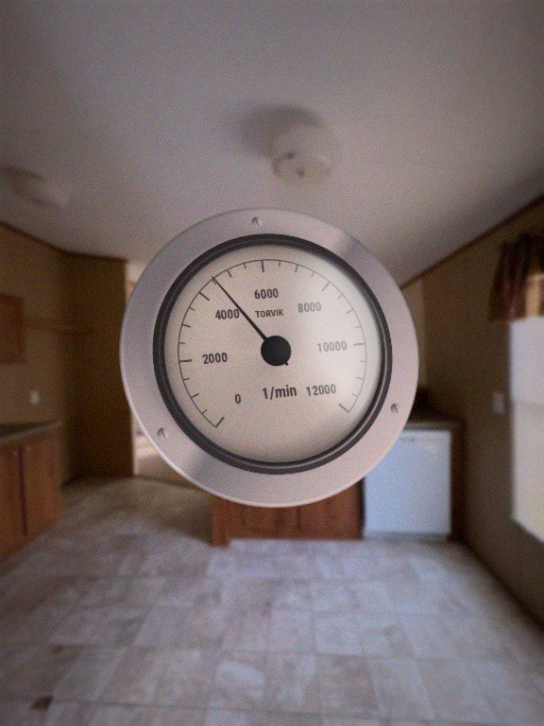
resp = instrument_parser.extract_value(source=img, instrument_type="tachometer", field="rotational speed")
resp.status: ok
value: 4500 rpm
